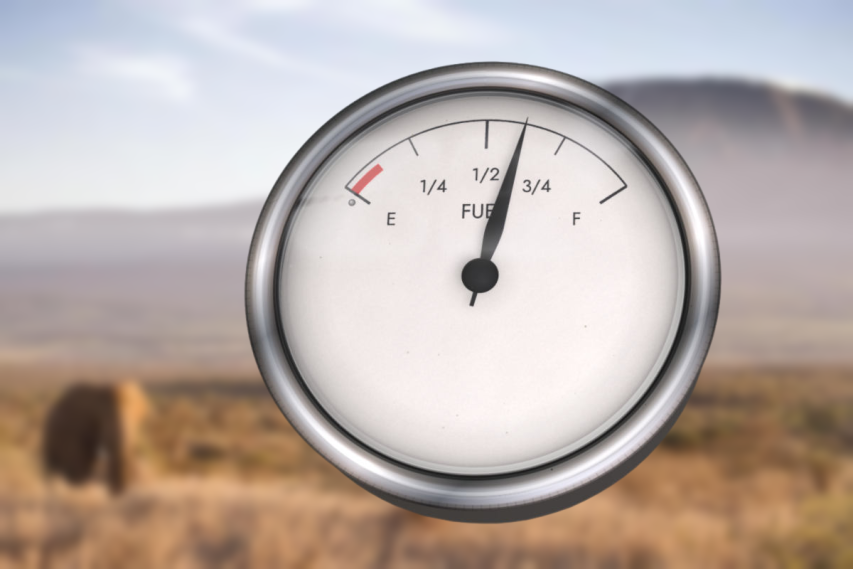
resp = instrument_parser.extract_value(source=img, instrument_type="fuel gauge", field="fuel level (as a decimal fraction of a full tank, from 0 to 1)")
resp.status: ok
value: 0.625
